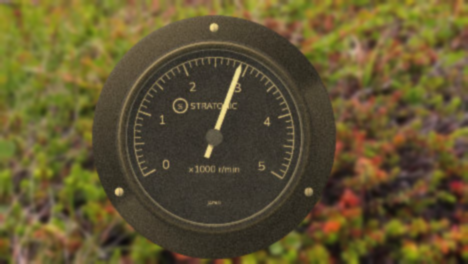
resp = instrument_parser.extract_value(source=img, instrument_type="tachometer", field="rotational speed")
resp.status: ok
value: 2900 rpm
